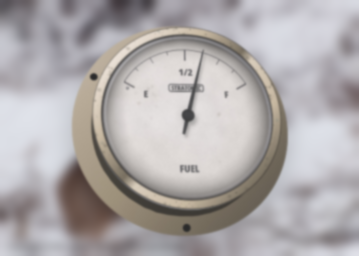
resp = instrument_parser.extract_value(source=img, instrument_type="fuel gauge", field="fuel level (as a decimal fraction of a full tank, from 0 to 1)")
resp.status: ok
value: 0.625
